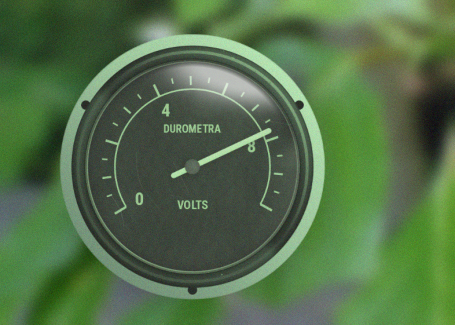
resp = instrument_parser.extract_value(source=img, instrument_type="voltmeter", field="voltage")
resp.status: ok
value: 7.75 V
